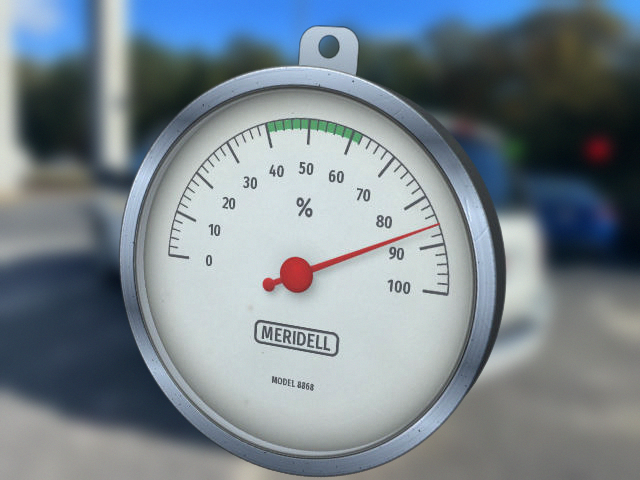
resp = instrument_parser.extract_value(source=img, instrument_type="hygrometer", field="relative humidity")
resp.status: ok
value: 86 %
